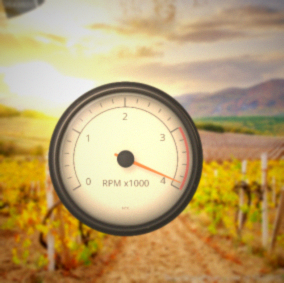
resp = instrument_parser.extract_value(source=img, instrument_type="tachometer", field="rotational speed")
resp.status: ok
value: 3900 rpm
